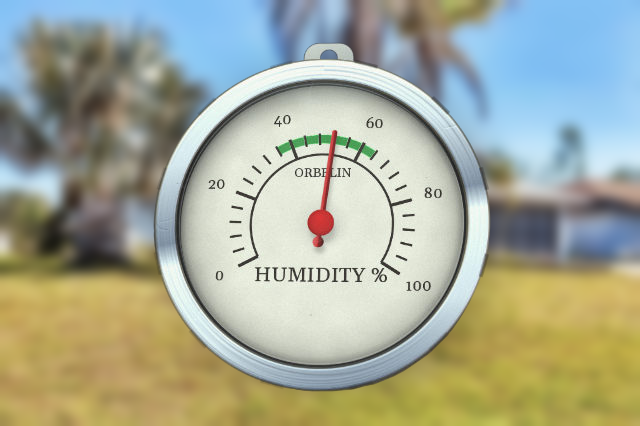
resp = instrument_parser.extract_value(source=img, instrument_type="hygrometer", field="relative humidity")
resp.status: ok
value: 52 %
